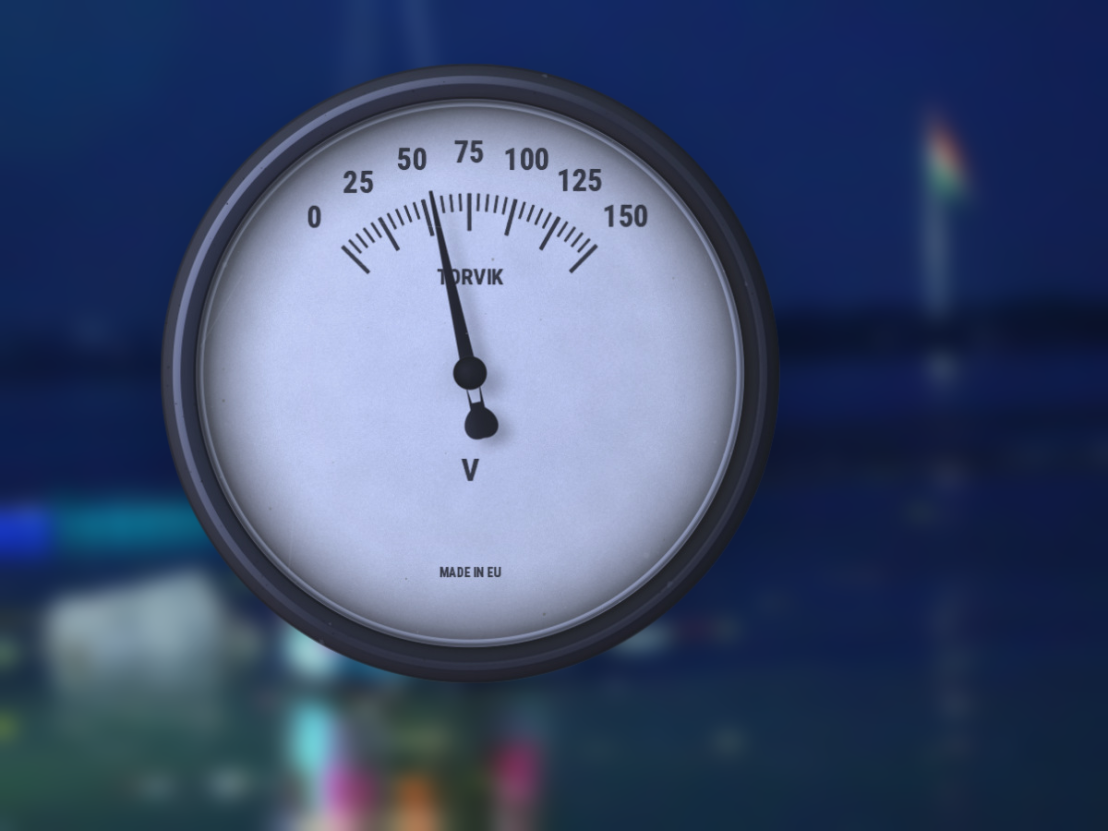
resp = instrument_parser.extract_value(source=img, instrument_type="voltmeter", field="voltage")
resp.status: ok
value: 55 V
